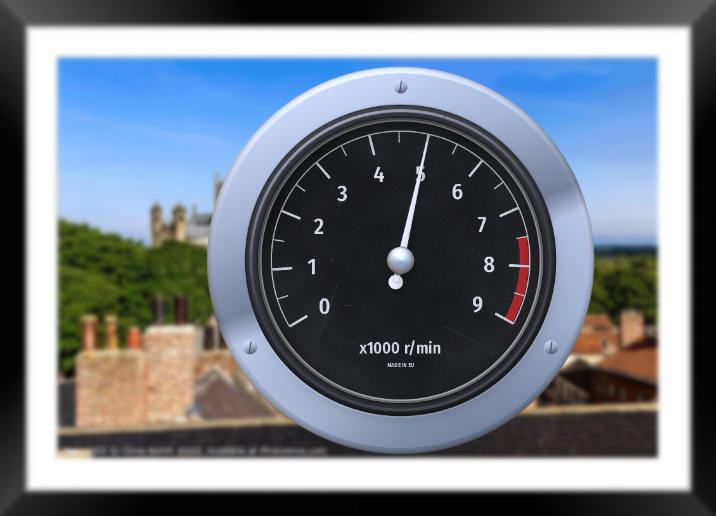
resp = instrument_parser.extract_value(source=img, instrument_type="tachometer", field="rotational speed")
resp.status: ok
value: 5000 rpm
